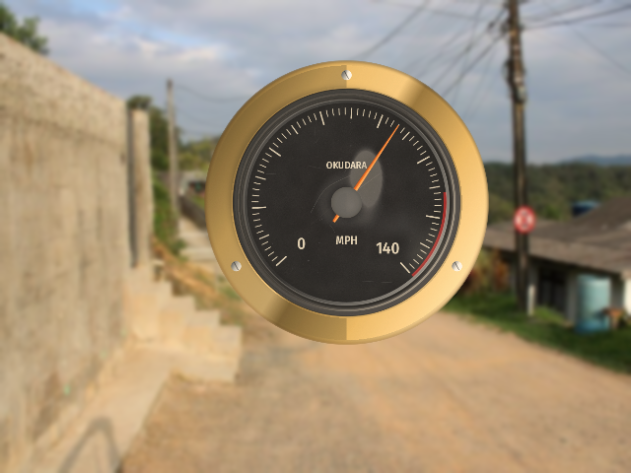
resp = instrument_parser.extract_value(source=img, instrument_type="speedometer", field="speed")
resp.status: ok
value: 86 mph
